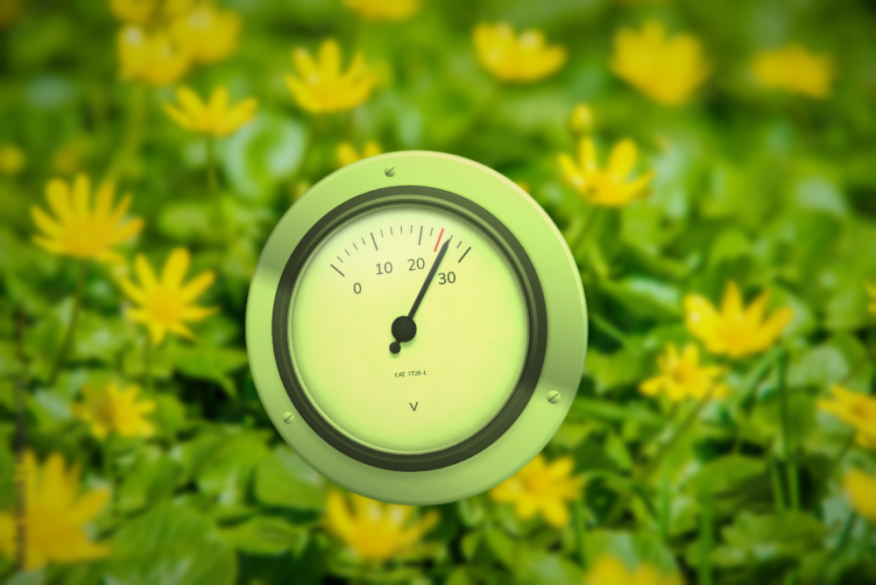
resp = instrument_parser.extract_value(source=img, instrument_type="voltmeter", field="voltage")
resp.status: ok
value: 26 V
